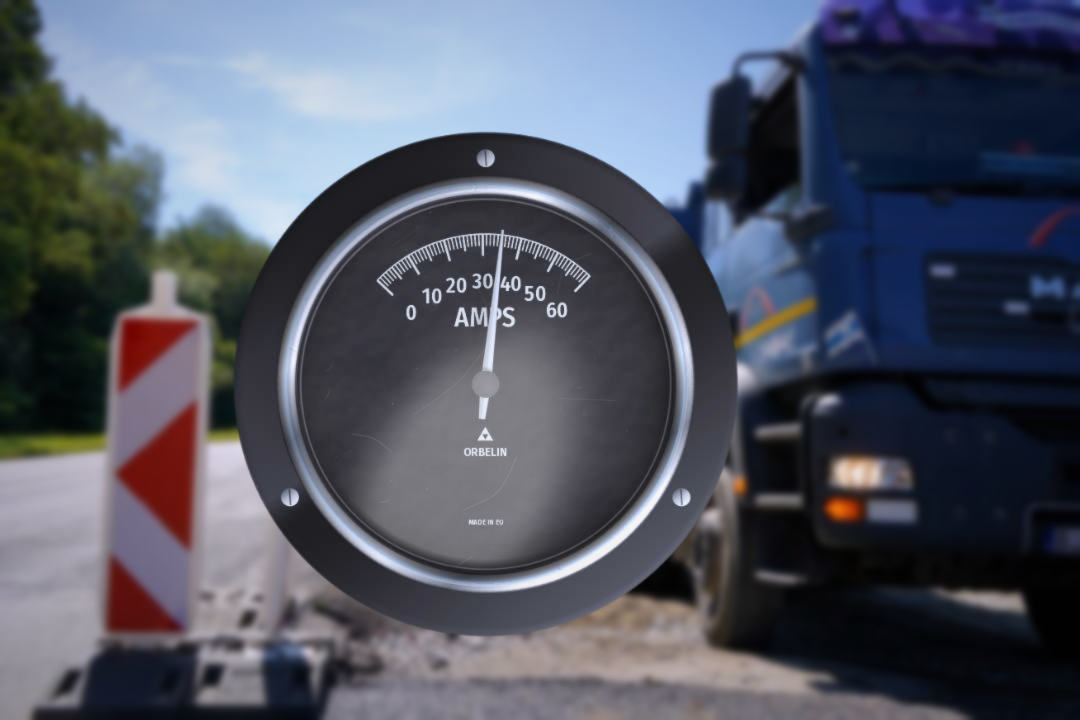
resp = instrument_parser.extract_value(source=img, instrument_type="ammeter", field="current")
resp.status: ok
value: 35 A
